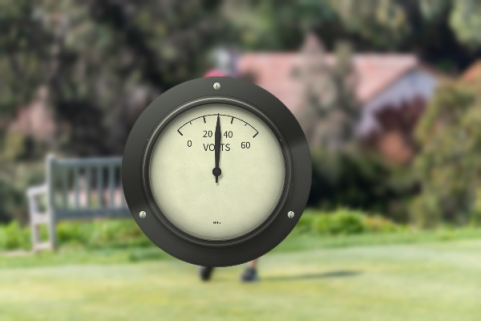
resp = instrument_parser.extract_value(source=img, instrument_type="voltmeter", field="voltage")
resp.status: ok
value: 30 V
